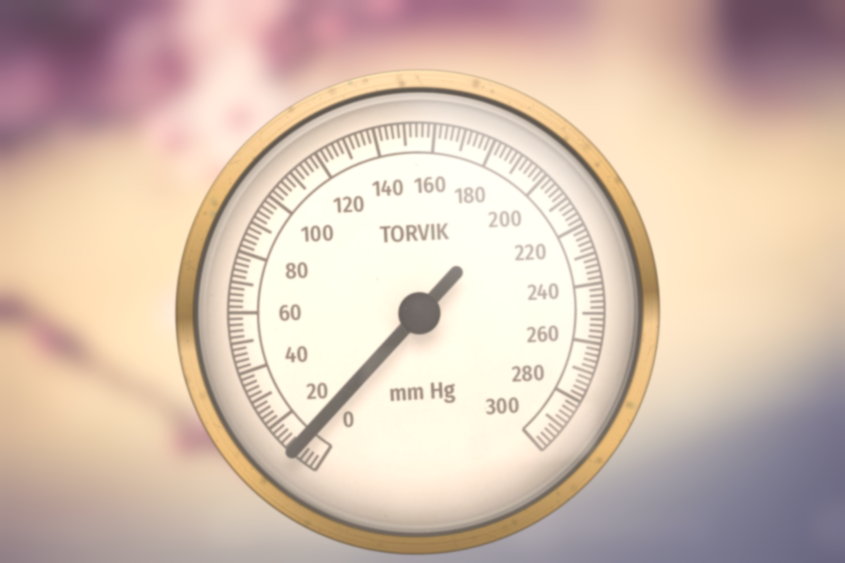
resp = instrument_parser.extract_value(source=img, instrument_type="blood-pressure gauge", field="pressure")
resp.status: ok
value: 10 mmHg
